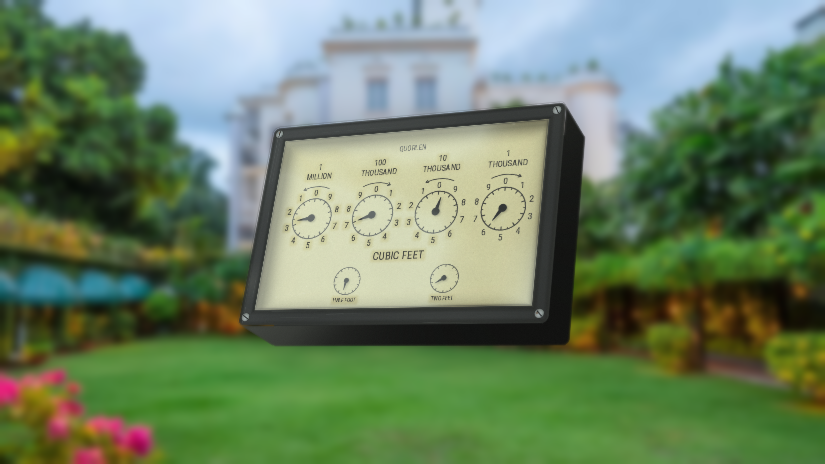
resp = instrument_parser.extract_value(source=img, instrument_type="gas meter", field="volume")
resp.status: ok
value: 269600 ft³
